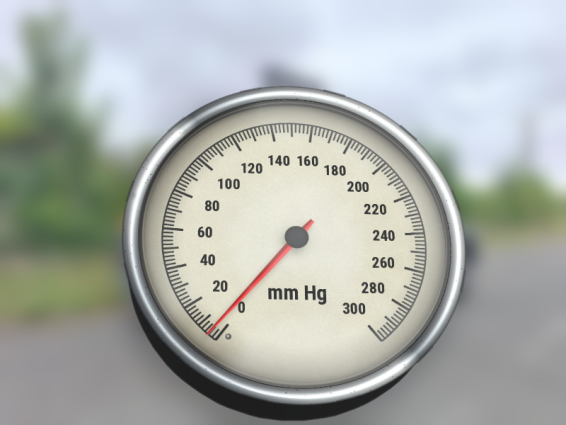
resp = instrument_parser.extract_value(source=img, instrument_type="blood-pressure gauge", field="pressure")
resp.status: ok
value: 4 mmHg
